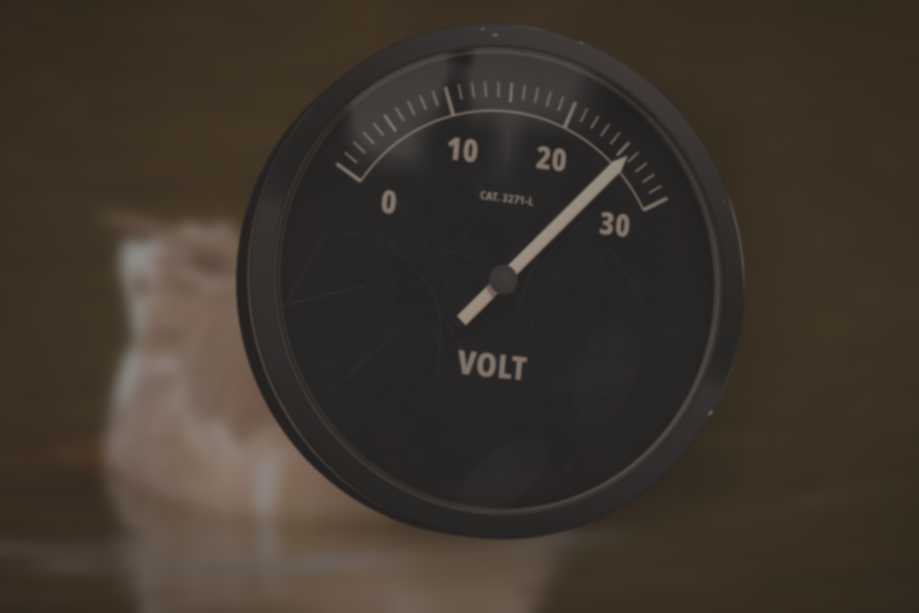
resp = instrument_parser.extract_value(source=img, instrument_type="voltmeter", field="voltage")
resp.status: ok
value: 25.5 V
